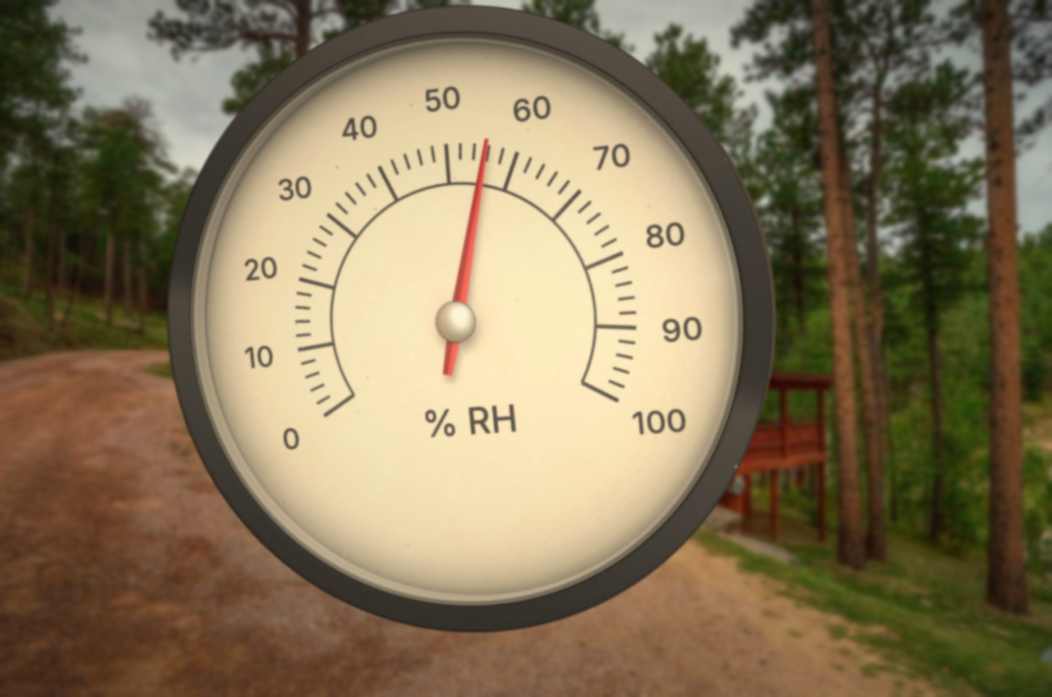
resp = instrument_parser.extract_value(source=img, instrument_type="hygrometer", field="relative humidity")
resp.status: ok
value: 56 %
